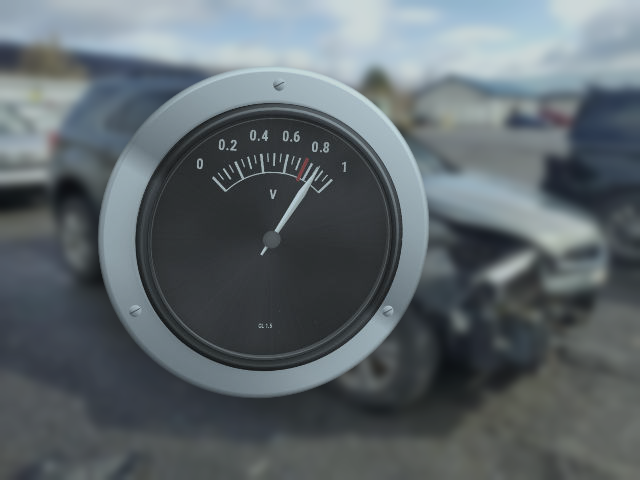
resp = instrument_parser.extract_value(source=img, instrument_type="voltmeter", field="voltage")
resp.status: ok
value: 0.85 V
